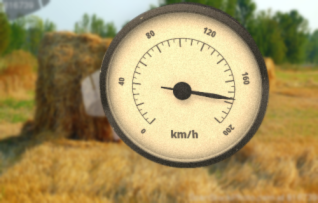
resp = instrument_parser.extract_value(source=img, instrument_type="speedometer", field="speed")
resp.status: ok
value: 175 km/h
